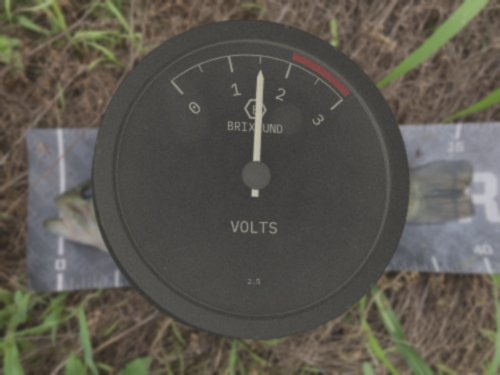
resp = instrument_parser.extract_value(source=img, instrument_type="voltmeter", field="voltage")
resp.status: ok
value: 1.5 V
